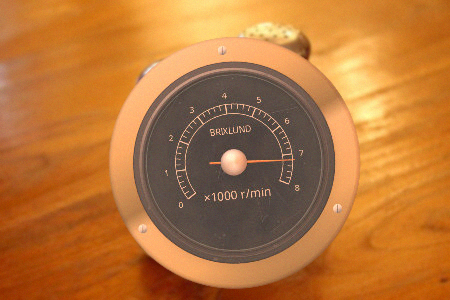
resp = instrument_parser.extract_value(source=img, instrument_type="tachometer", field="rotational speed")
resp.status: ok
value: 7200 rpm
